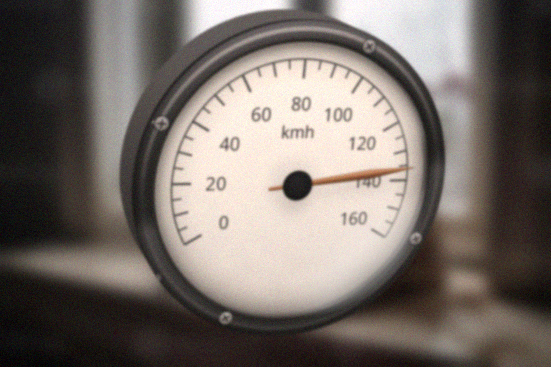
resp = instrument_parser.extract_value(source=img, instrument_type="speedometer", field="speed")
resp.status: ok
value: 135 km/h
